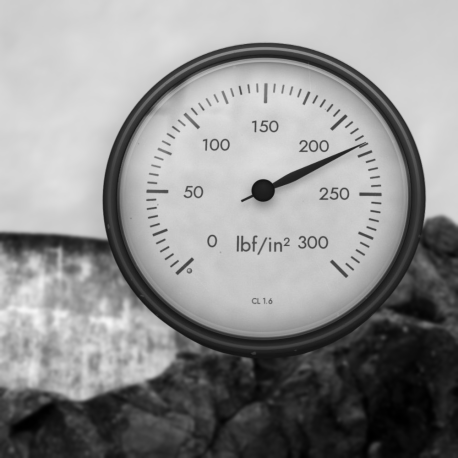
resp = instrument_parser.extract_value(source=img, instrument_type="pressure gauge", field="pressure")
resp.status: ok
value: 220 psi
